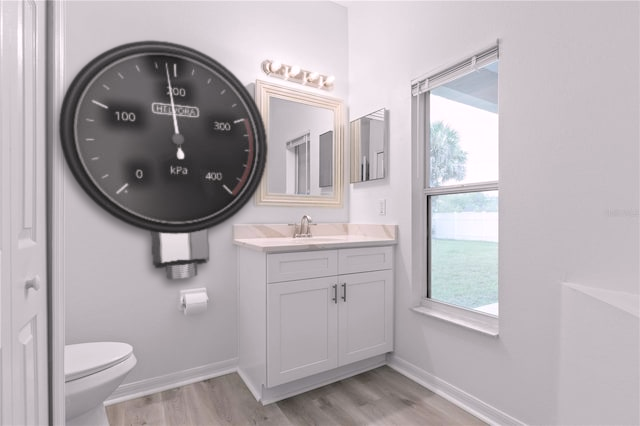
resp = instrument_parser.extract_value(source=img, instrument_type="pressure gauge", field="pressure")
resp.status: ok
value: 190 kPa
